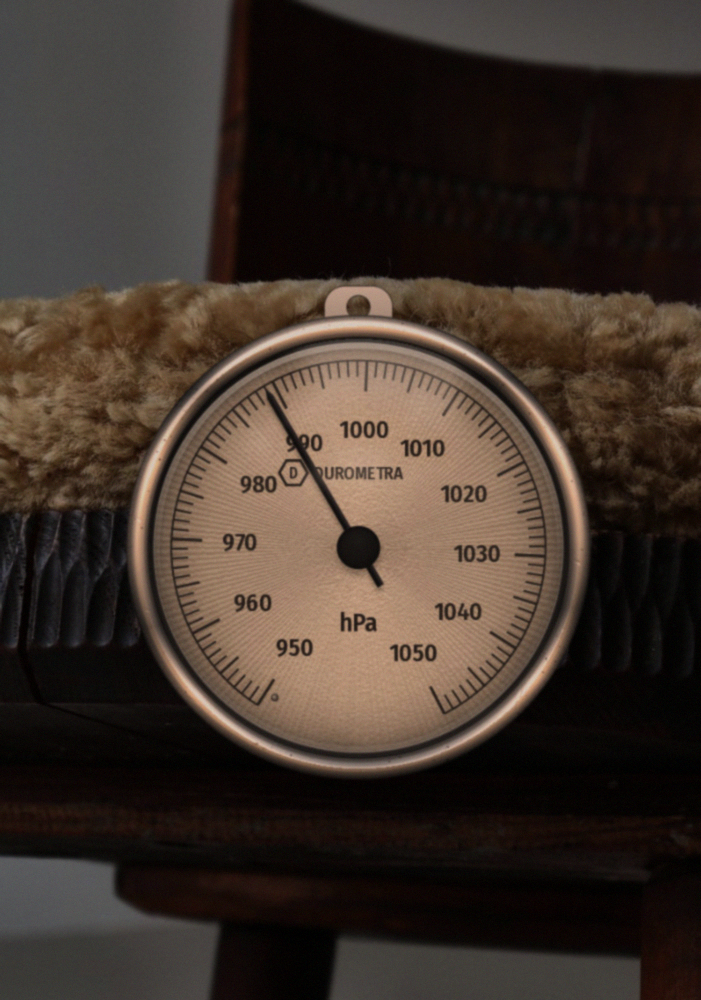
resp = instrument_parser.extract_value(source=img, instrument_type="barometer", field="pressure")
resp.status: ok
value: 989 hPa
